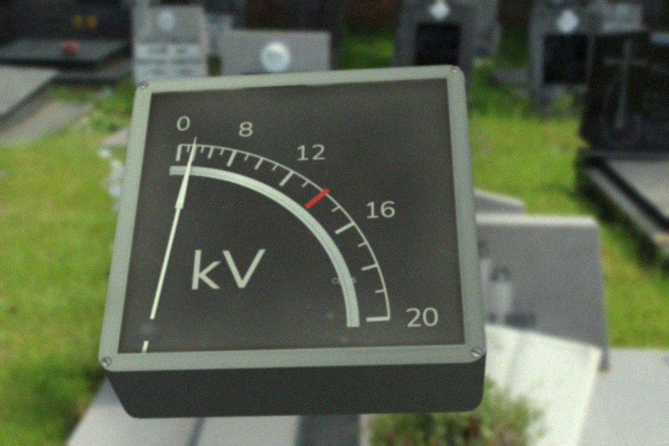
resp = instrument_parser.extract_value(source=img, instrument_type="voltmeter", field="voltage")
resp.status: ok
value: 4 kV
